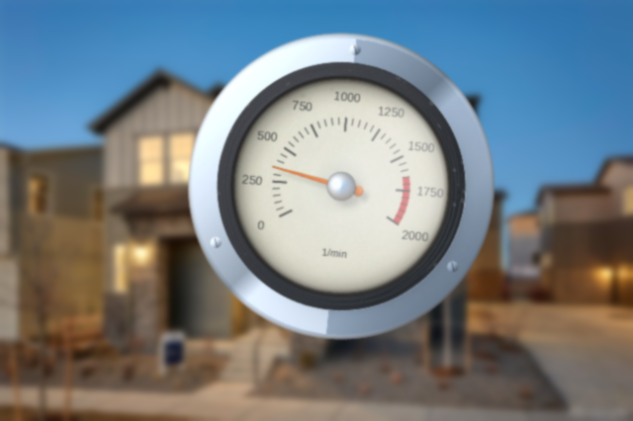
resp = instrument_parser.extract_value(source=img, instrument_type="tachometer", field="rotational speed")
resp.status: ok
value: 350 rpm
